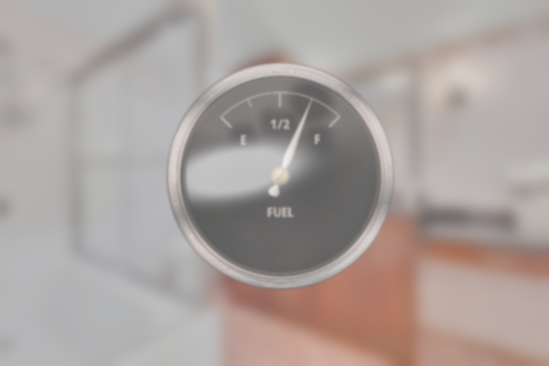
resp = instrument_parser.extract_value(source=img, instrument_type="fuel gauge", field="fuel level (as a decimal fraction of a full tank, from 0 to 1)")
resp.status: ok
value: 0.75
